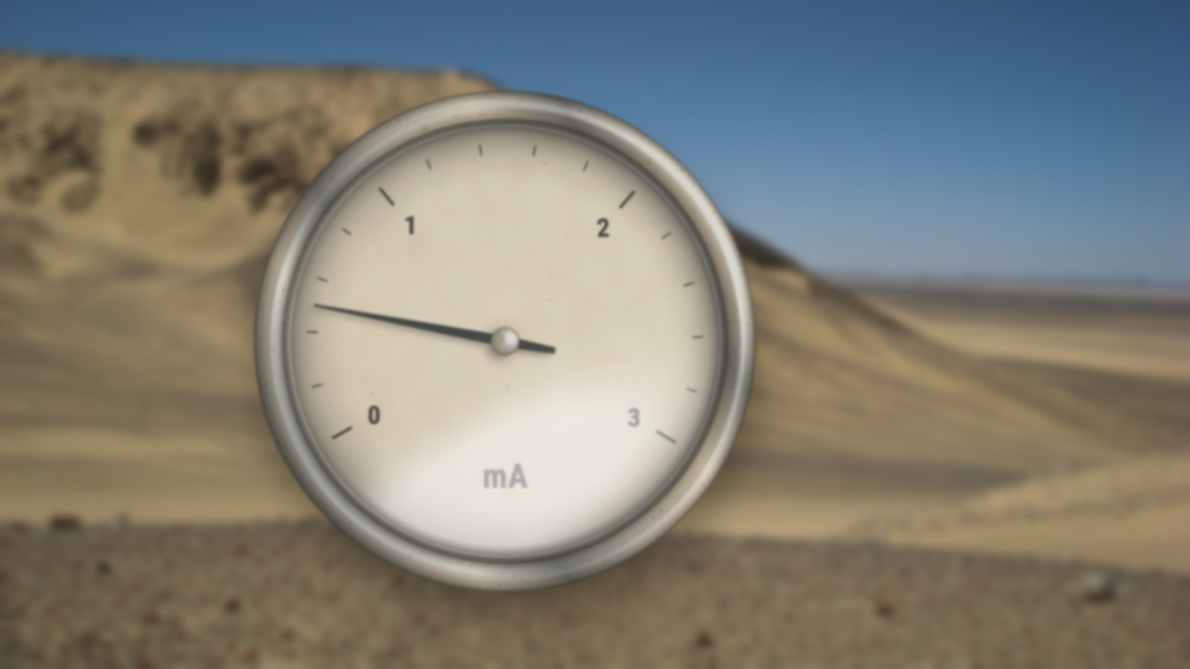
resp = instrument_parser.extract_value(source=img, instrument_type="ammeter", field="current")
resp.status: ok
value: 0.5 mA
